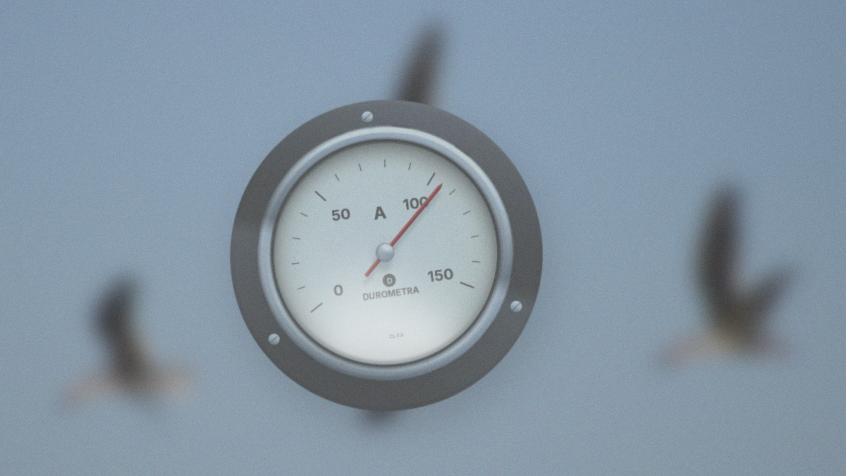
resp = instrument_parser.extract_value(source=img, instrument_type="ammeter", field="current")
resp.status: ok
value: 105 A
